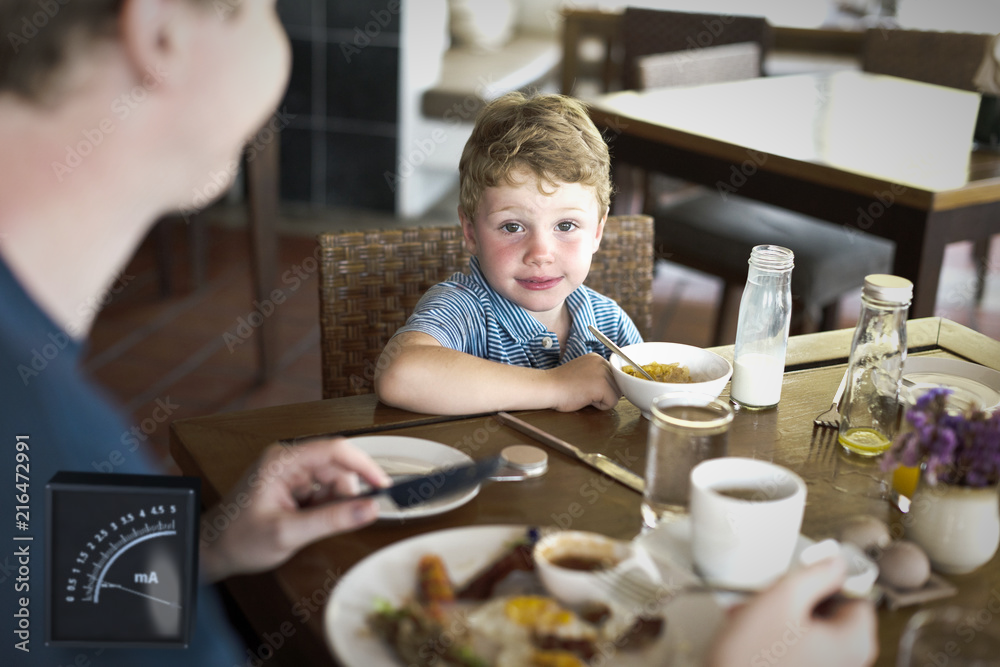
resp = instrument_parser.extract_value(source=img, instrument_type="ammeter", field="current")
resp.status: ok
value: 1 mA
